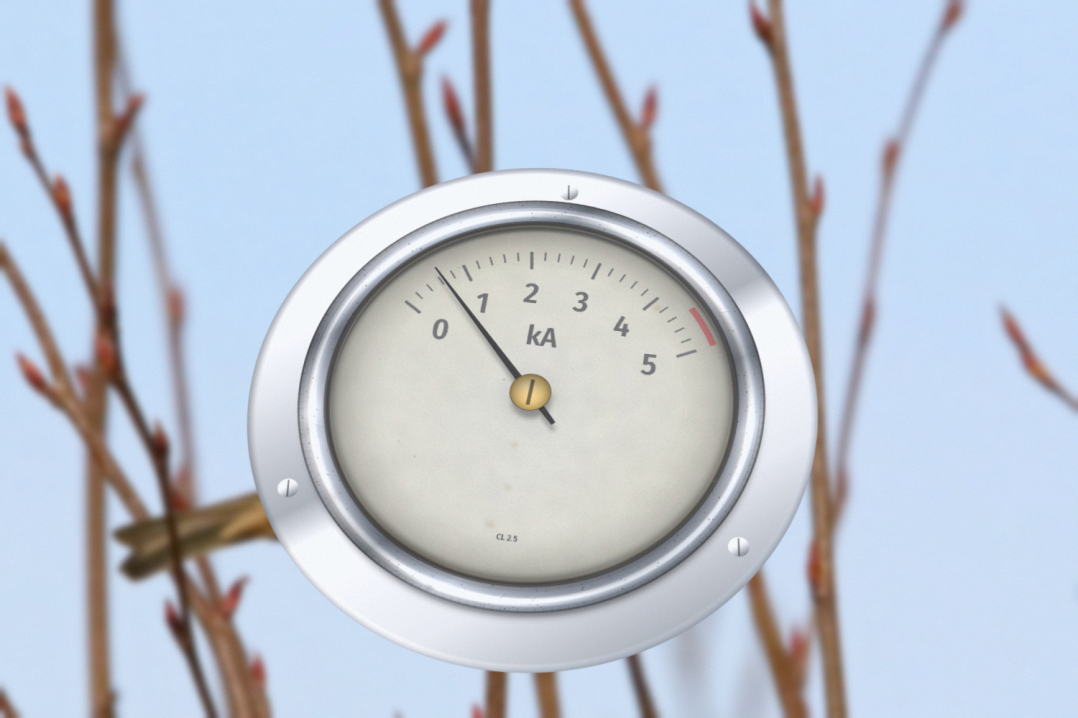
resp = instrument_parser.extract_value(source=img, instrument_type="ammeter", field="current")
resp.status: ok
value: 0.6 kA
